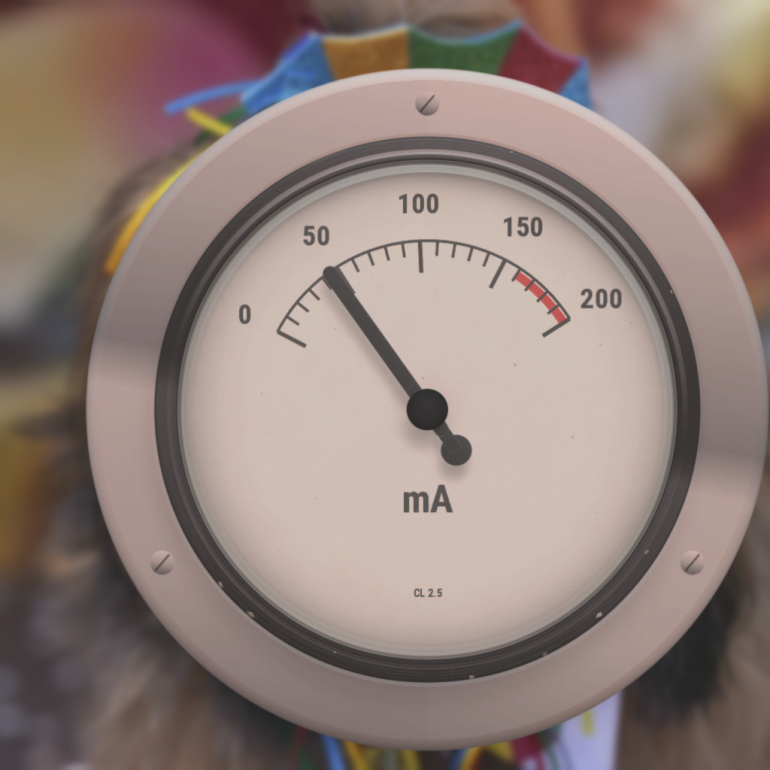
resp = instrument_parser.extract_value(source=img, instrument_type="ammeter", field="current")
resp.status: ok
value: 45 mA
